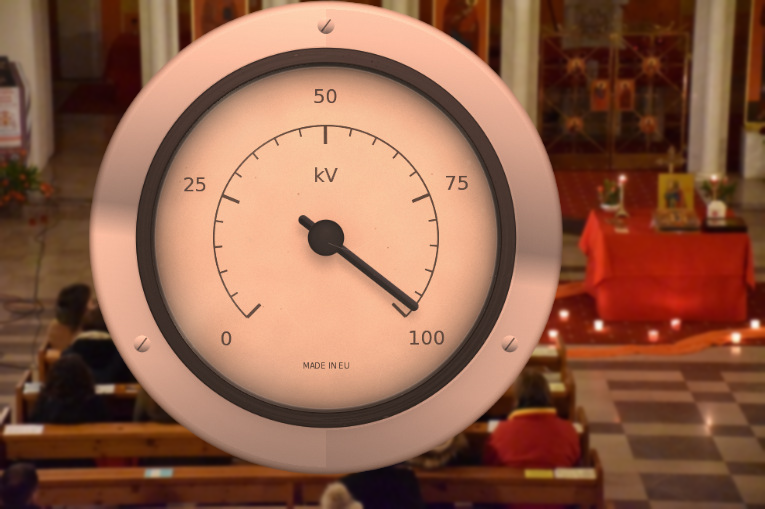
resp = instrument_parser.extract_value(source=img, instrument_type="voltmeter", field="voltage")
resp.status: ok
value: 97.5 kV
